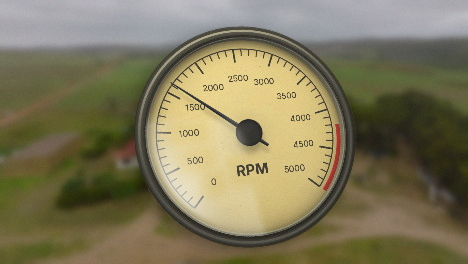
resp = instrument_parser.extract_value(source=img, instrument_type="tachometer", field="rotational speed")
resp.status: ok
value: 1600 rpm
